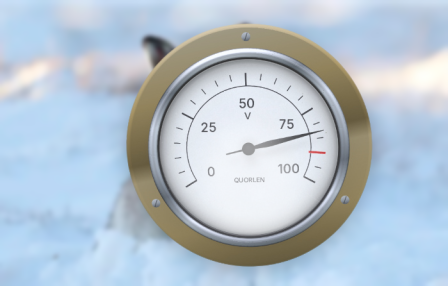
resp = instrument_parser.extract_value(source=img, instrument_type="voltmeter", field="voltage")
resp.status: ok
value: 82.5 V
